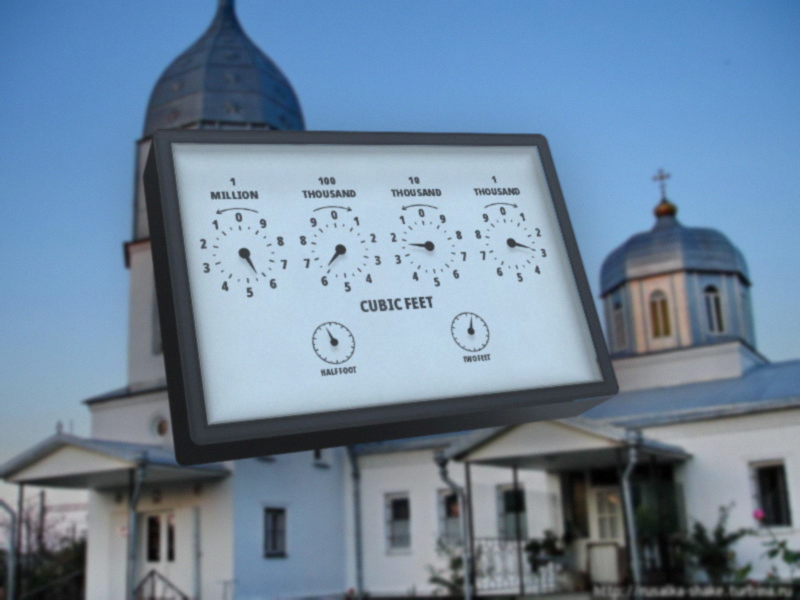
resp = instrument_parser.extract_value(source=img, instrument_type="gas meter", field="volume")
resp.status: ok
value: 562300 ft³
